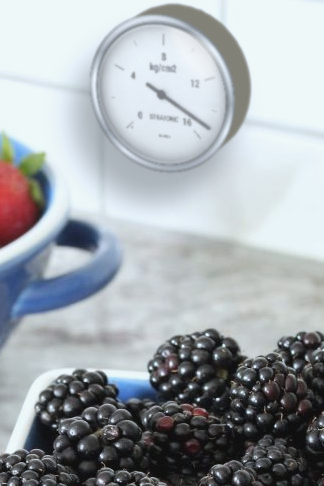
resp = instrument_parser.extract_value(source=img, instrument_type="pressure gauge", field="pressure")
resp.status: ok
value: 15 kg/cm²
